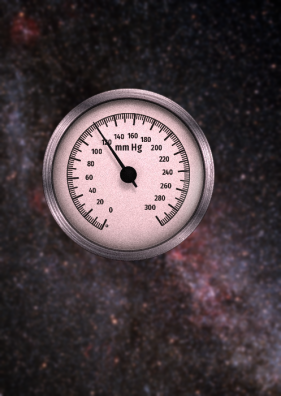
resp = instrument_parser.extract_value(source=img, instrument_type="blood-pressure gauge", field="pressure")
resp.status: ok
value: 120 mmHg
